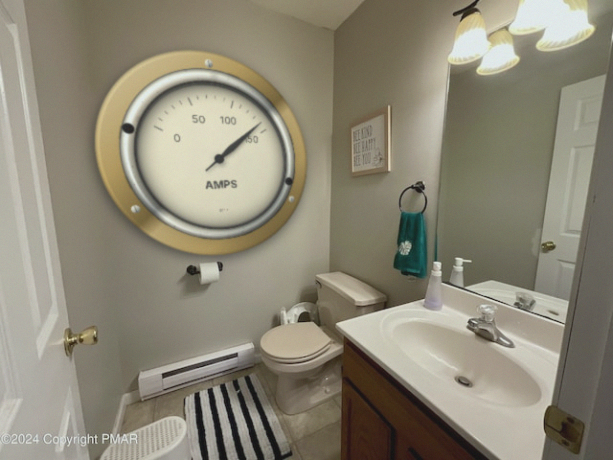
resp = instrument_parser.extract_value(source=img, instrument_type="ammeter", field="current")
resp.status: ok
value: 140 A
